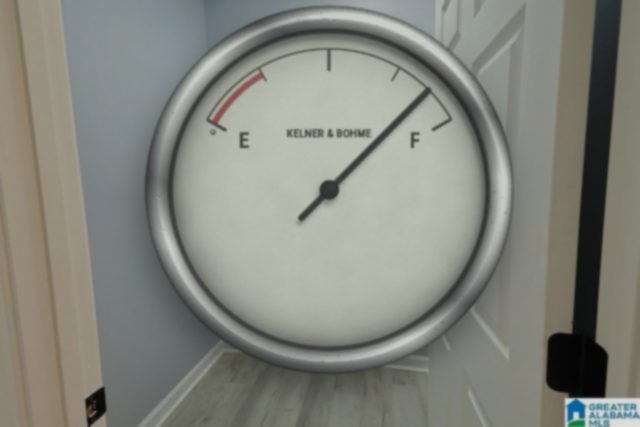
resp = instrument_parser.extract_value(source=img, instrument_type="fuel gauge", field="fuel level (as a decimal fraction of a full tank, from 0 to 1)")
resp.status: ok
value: 0.875
